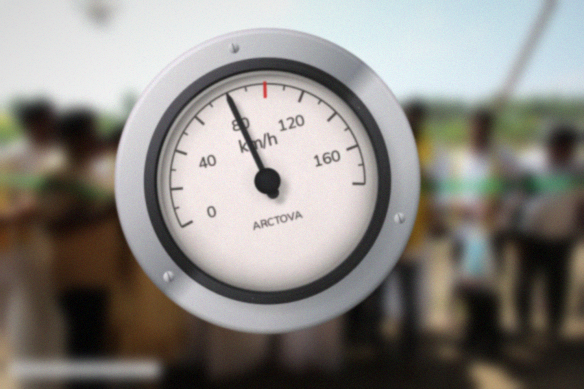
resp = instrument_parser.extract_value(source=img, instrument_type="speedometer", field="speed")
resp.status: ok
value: 80 km/h
